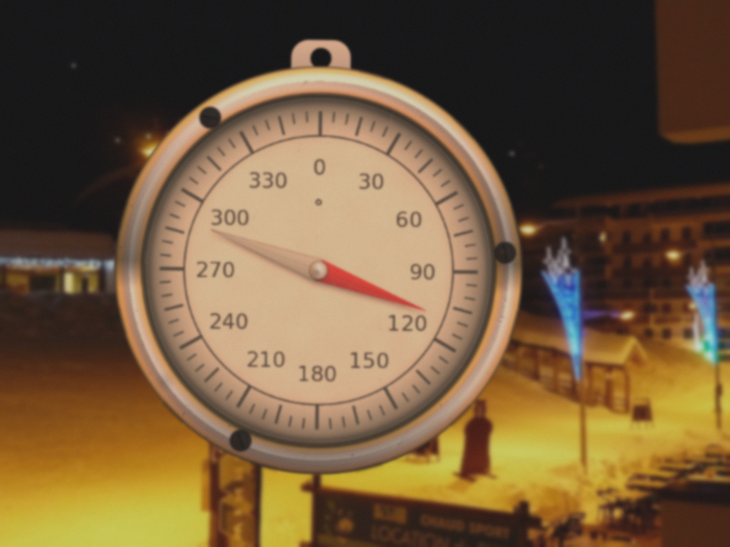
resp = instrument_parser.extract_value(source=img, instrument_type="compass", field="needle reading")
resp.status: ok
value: 110 °
